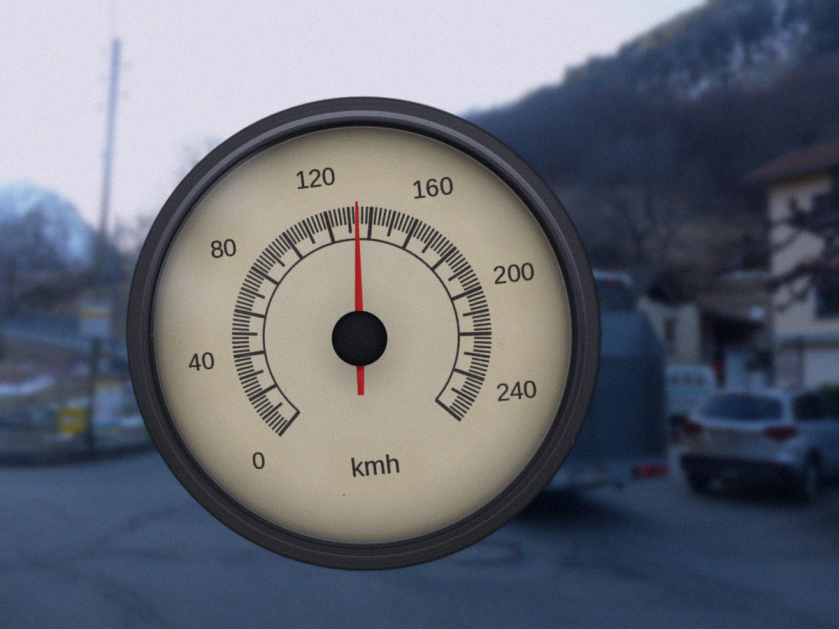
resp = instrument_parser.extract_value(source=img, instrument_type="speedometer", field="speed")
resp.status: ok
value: 134 km/h
